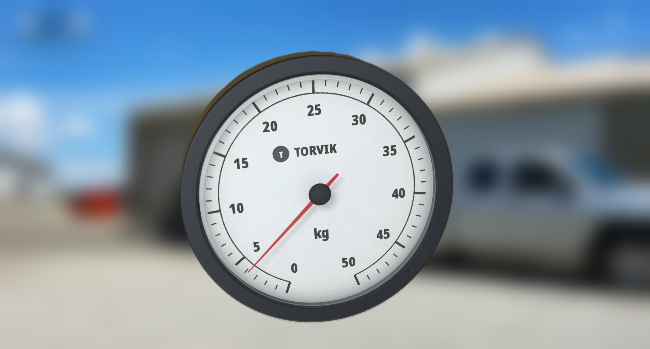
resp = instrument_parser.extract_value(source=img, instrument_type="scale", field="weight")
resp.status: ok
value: 4 kg
